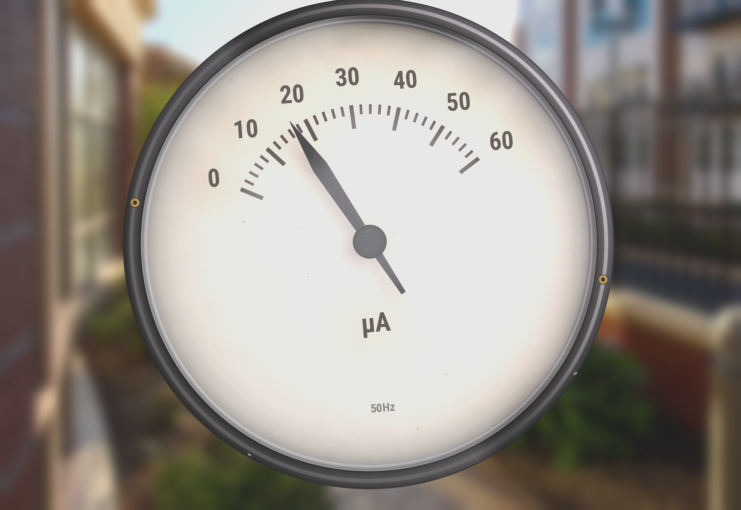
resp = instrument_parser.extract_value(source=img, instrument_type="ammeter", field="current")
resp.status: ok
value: 17 µA
